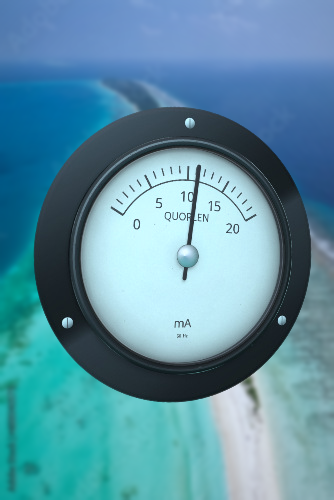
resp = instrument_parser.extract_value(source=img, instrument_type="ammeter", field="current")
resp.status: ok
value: 11 mA
